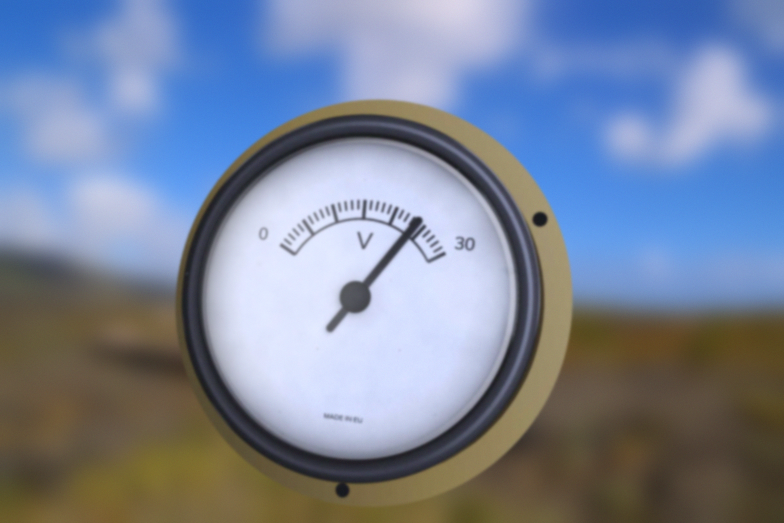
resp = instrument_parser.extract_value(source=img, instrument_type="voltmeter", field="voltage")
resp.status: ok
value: 24 V
